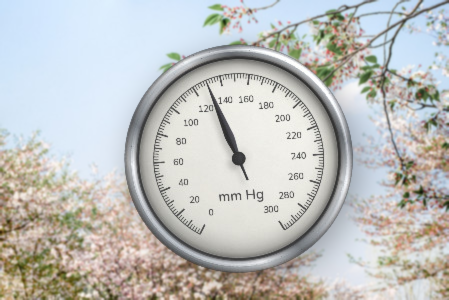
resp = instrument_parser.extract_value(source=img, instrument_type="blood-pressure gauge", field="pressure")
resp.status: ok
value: 130 mmHg
